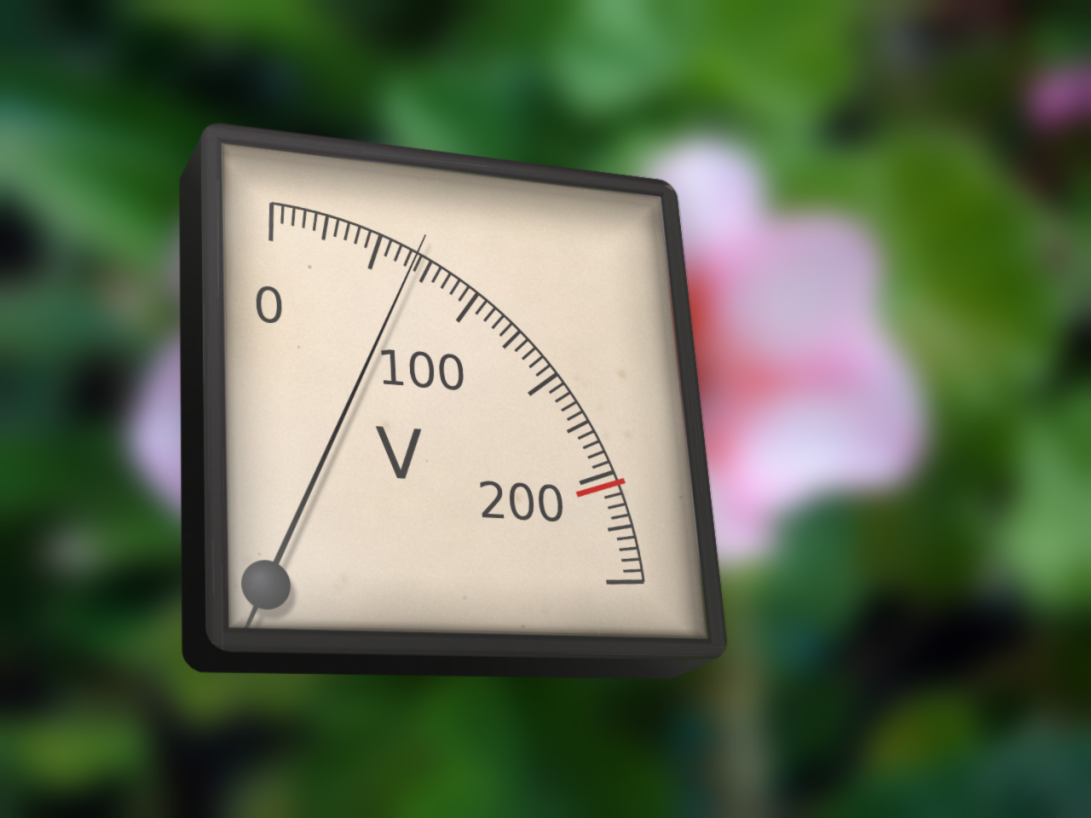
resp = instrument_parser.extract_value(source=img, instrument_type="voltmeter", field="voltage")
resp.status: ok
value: 67.5 V
